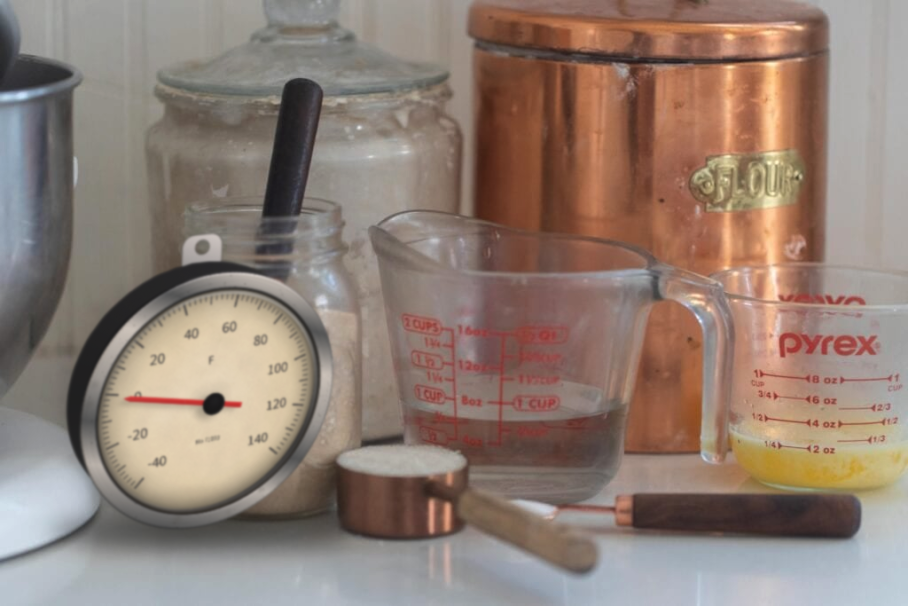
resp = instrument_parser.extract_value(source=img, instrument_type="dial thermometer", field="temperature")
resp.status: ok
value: 0 °F
